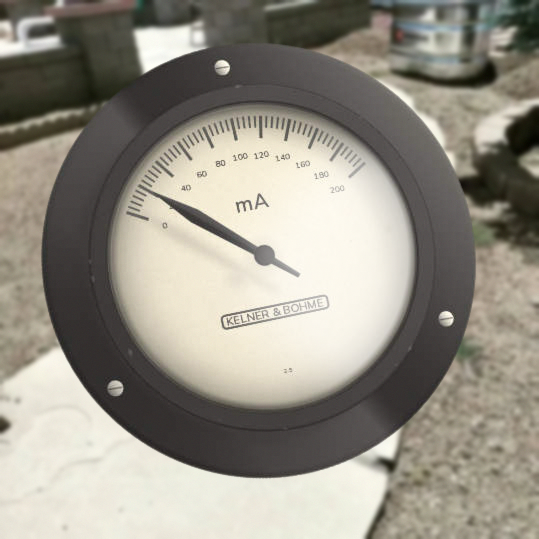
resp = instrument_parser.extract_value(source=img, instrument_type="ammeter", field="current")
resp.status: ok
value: 20 mA
